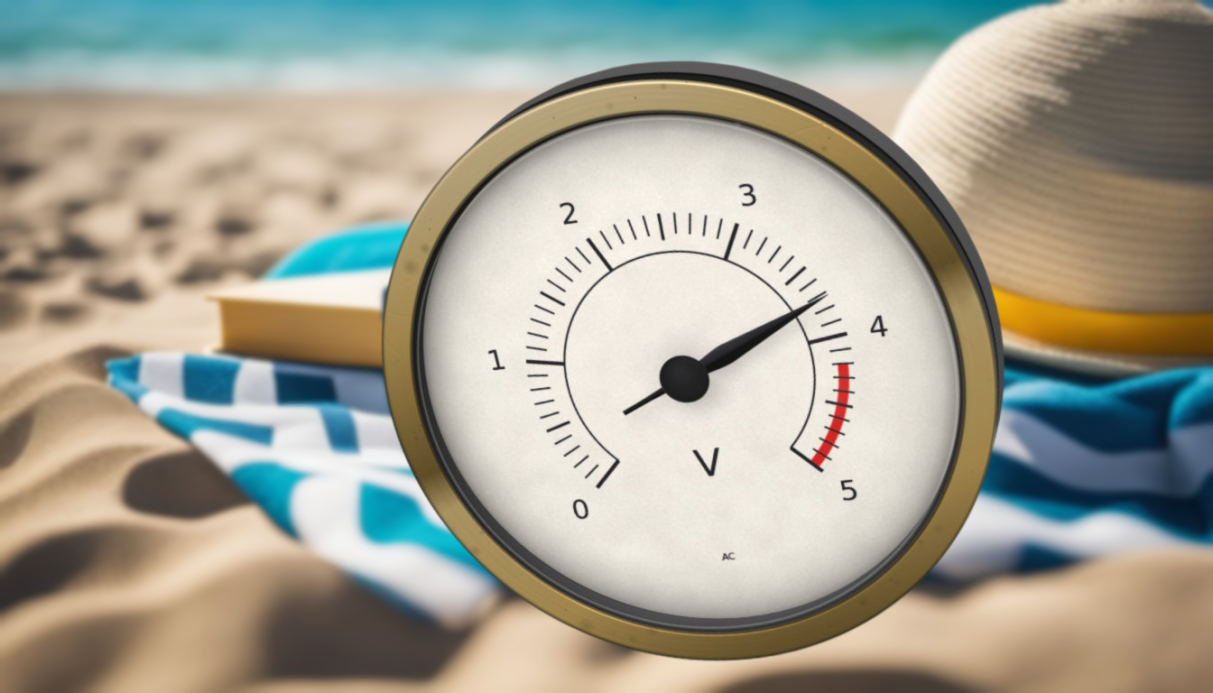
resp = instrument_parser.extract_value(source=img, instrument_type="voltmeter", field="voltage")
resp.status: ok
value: 3.7 V
